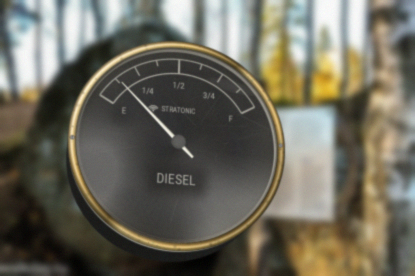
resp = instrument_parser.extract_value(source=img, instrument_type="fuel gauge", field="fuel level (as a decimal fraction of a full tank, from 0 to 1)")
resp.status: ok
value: 0.125
